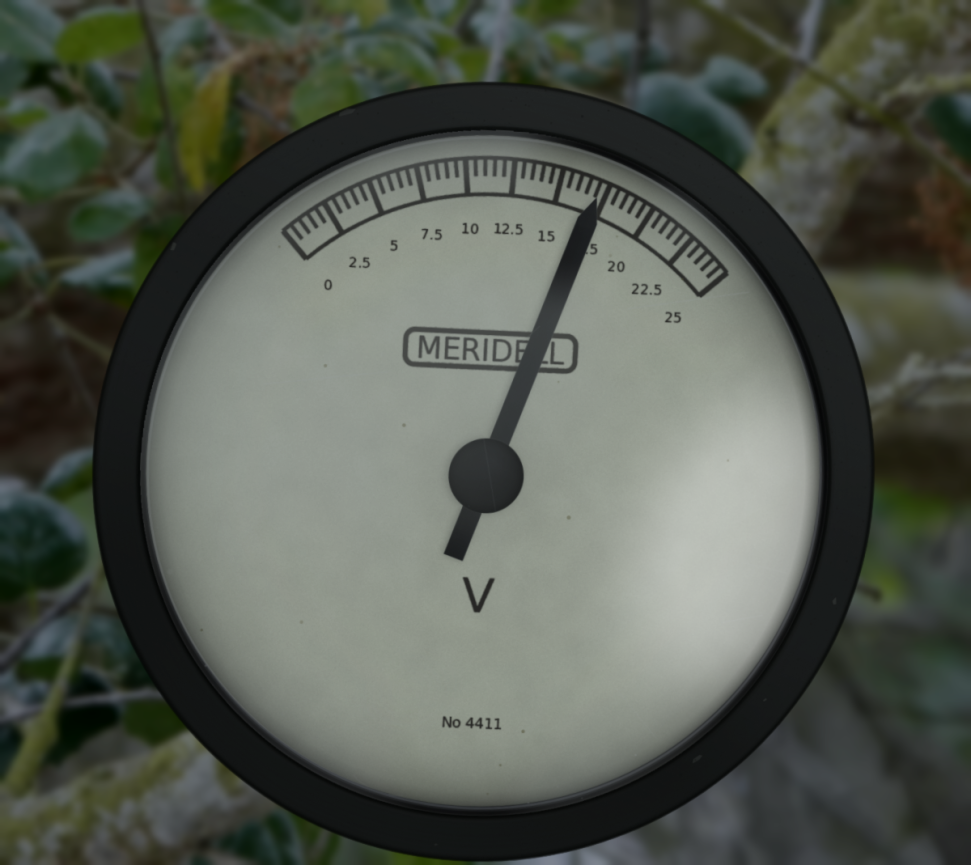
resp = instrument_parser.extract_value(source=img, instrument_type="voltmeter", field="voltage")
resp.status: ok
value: 17 V
